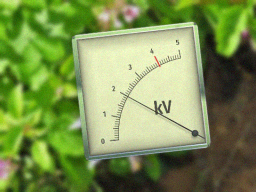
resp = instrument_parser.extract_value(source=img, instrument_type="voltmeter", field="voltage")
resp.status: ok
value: 2 kV
